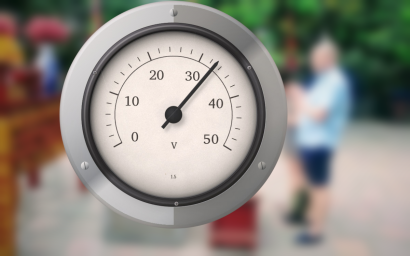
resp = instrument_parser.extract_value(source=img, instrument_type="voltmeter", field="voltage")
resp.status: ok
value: 33 V
